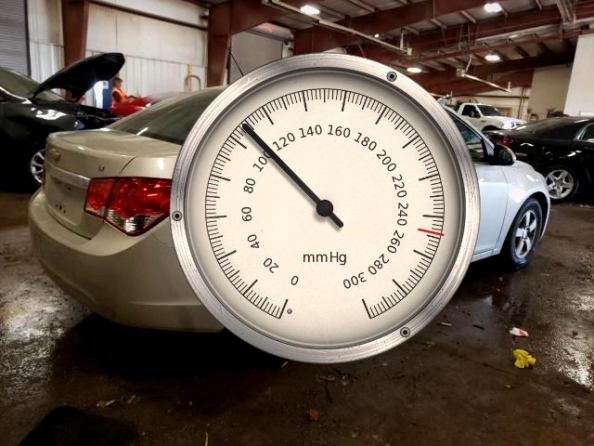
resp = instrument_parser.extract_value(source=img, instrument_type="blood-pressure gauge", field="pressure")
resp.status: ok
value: 108 mmHg
